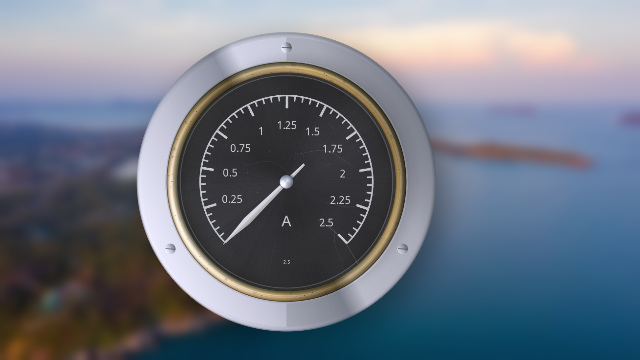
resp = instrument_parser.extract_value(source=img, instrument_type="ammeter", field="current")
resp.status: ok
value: 0 A
